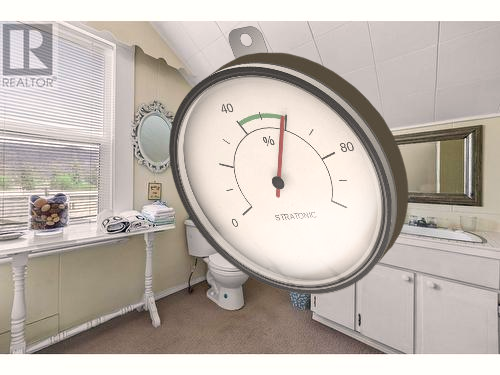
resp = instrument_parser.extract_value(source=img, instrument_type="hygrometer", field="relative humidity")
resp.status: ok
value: 60 %
